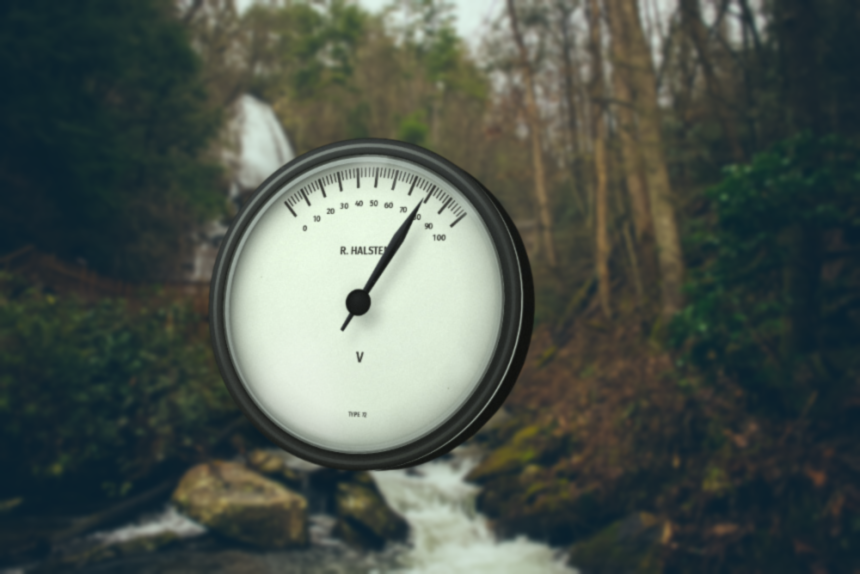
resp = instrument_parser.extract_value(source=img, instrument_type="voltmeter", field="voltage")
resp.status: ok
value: 80 V
